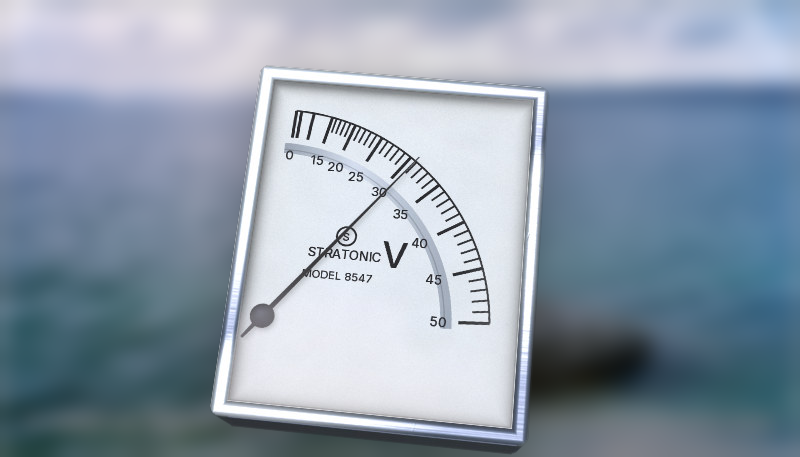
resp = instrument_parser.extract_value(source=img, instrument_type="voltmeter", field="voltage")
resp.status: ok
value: 31 V
